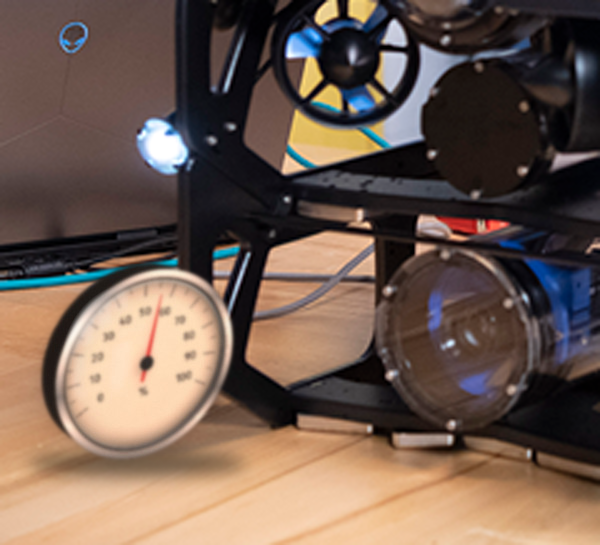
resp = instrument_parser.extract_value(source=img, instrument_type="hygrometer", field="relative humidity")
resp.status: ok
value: 55 %
